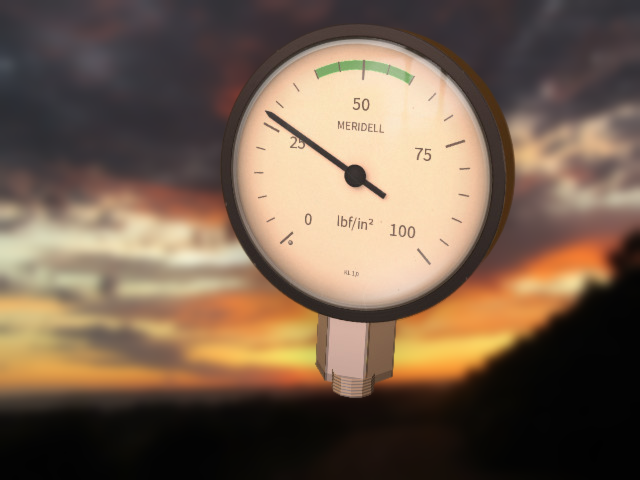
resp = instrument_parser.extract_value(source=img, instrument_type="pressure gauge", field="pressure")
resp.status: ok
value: 27.5 psi
